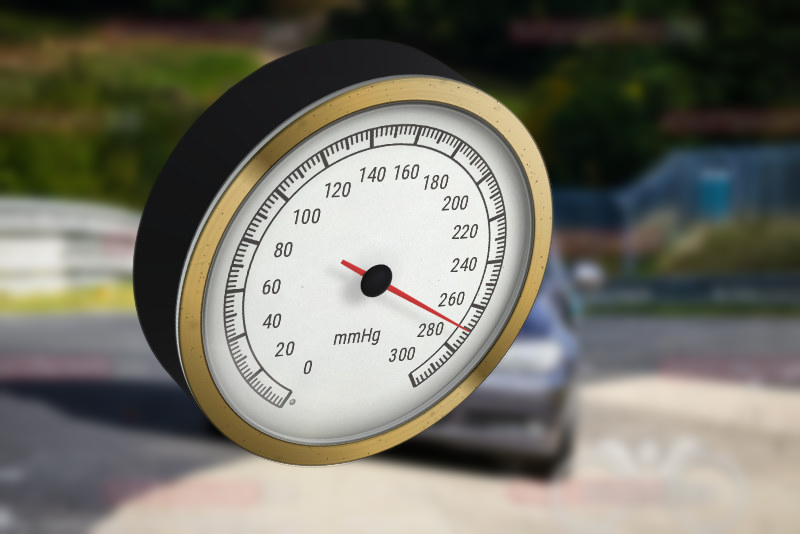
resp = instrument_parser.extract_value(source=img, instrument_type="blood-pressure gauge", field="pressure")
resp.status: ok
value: 270 mmHg
